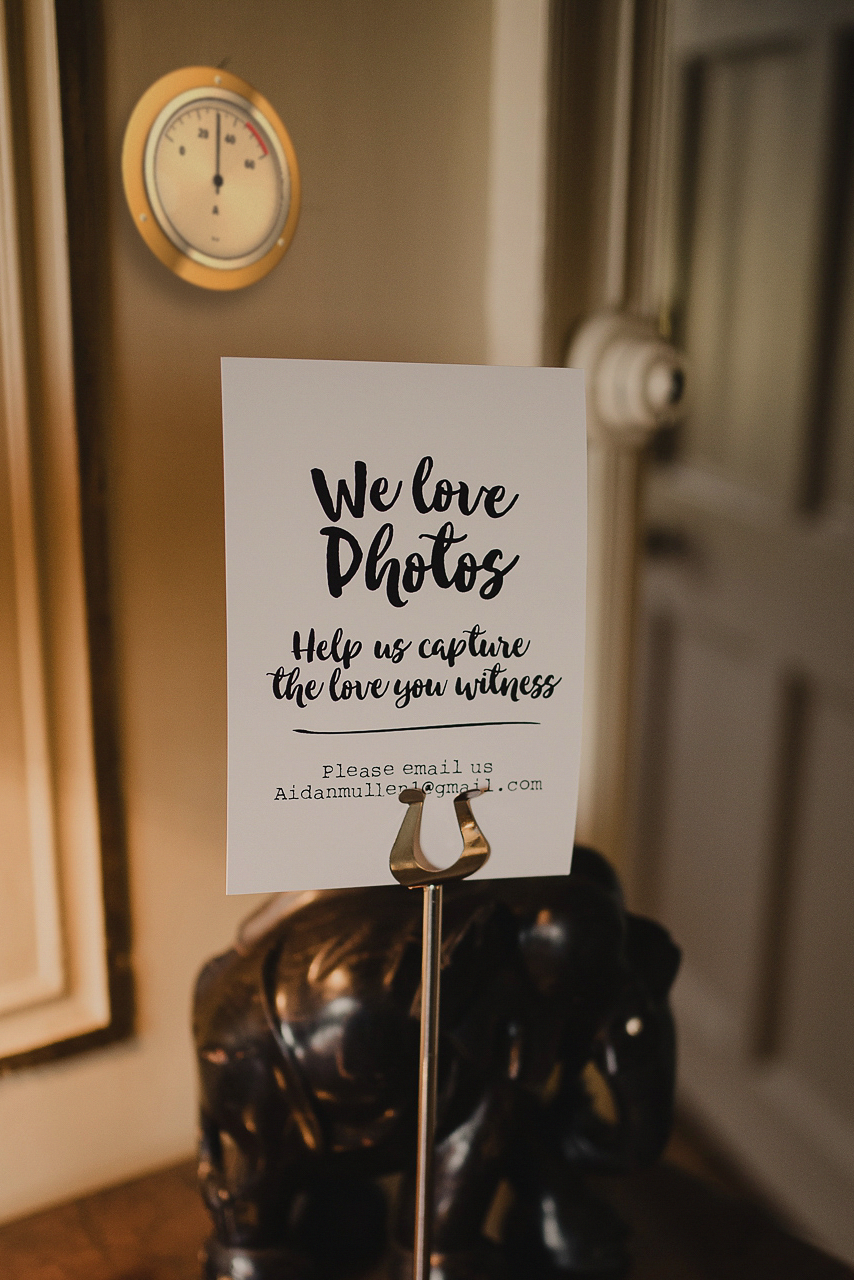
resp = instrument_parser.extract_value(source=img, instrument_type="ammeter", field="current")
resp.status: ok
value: 30 A
